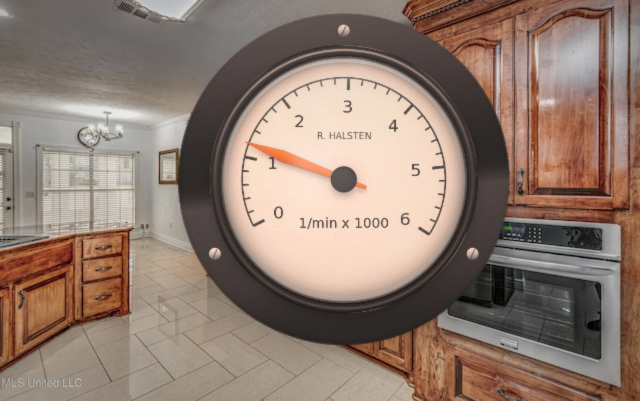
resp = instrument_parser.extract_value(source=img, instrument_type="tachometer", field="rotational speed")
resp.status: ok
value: 1200 rpm
